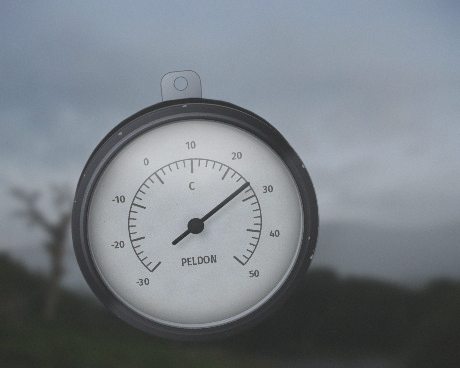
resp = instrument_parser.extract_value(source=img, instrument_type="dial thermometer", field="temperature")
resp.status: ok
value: 26 °C
